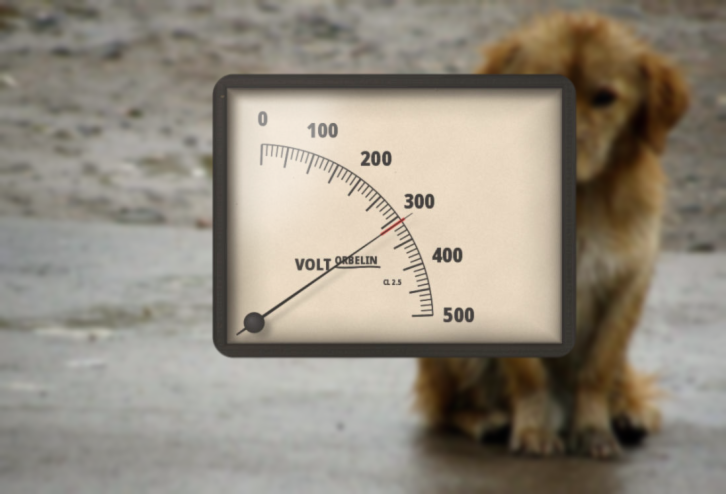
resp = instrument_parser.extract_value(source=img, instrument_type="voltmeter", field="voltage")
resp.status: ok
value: 310 V
